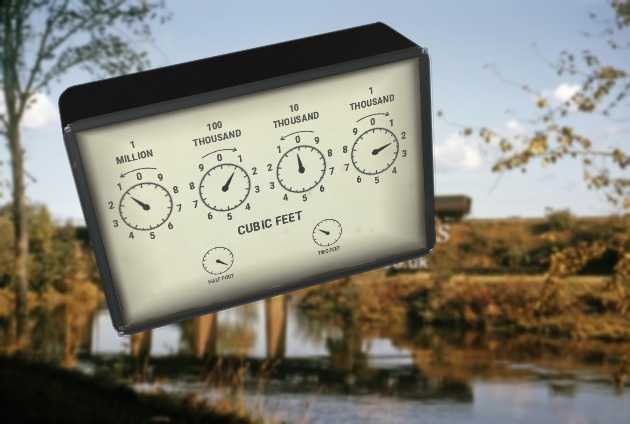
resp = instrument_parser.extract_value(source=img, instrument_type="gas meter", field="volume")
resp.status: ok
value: 110200 ft³
